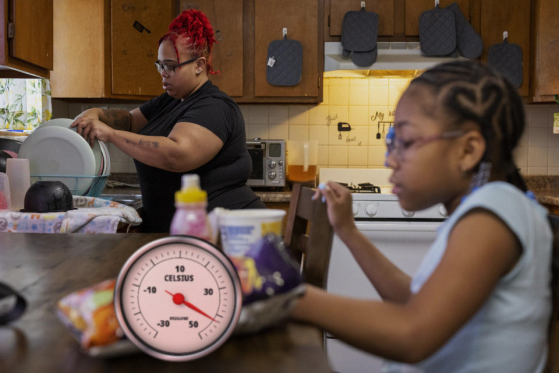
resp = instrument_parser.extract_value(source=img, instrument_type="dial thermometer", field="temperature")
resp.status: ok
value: 42 °C
